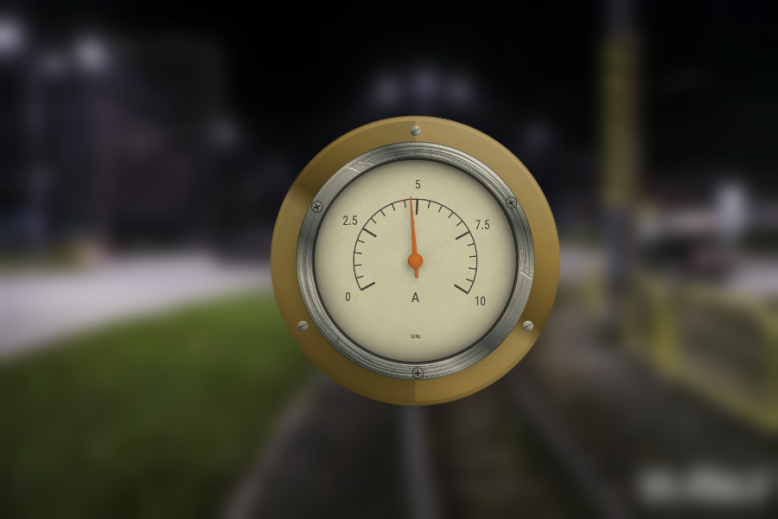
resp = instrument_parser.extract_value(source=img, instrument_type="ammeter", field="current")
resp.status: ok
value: 4.75 A
